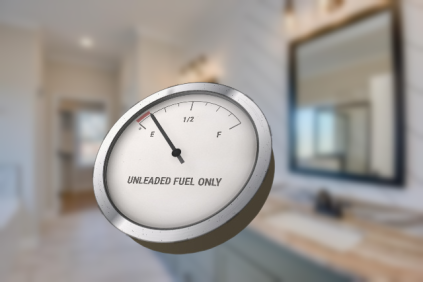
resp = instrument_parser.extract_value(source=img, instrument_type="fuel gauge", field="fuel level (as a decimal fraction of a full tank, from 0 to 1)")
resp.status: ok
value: 0.125
